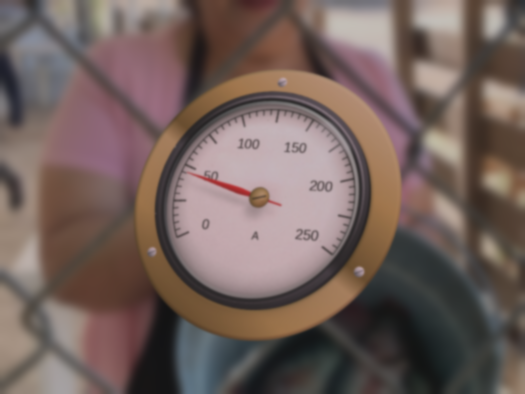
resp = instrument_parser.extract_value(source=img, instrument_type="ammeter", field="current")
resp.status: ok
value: 45 A
